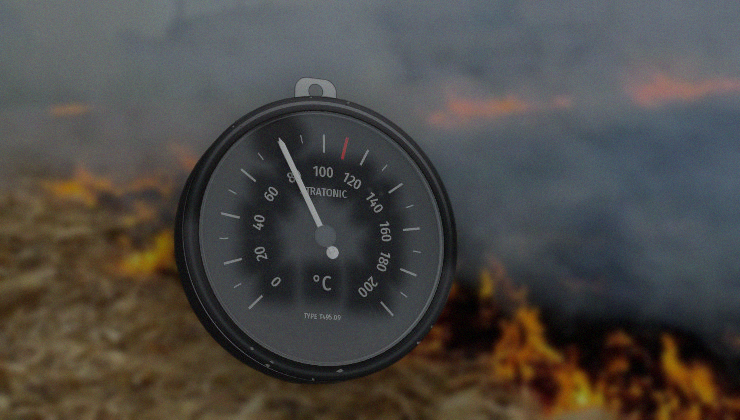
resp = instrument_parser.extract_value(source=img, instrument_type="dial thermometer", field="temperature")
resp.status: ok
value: 80 °C
